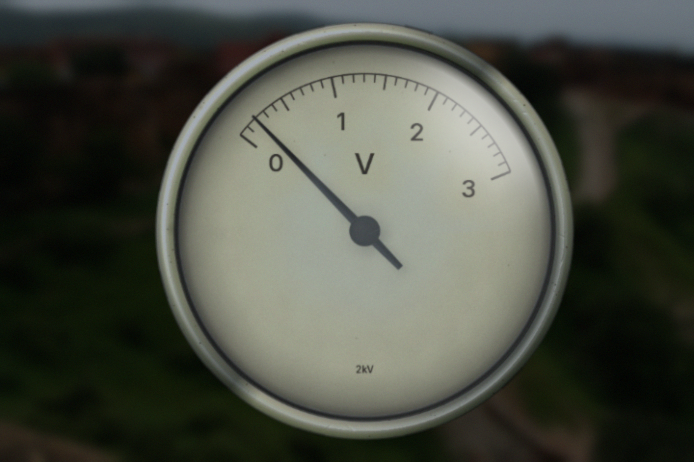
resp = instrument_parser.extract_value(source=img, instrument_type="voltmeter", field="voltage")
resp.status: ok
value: 0.2 V
